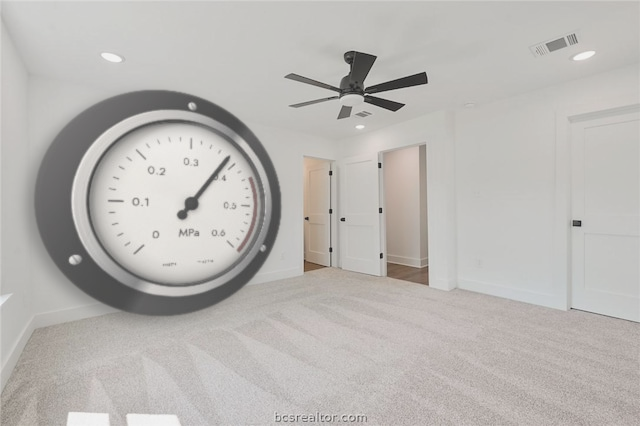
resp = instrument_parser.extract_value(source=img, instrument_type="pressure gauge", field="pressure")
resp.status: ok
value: 0.38 MPa
